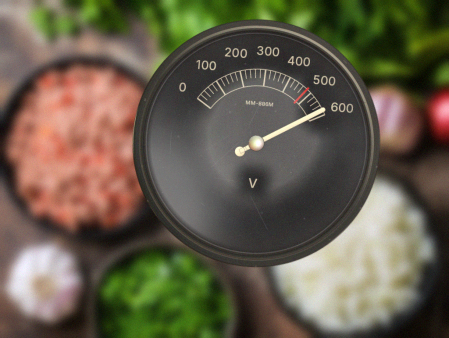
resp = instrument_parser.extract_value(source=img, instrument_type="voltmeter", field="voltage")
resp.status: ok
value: 580 V
